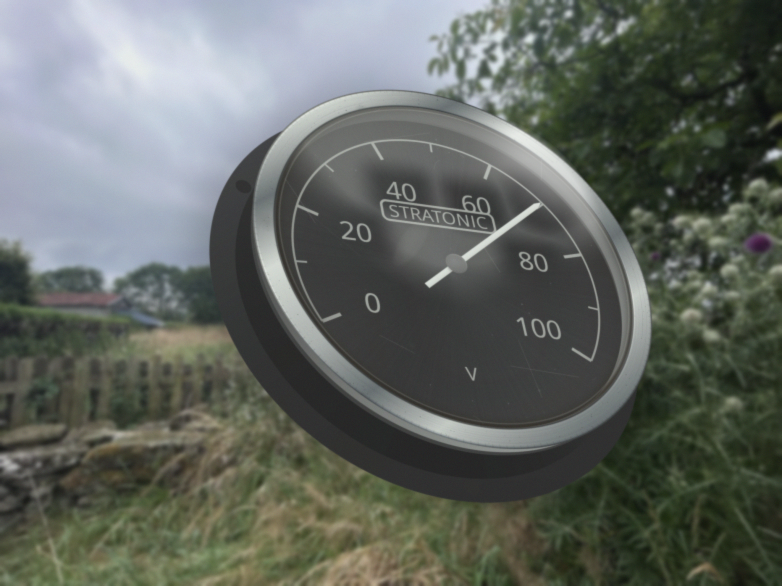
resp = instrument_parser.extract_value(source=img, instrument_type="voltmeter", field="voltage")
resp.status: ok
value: 70 V
